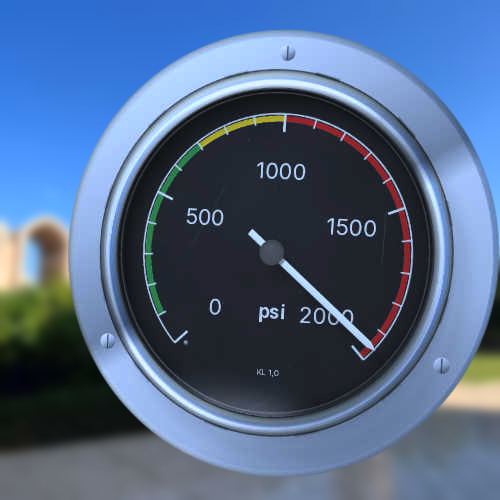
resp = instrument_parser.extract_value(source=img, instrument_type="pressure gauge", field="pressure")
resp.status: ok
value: 1950 psi
